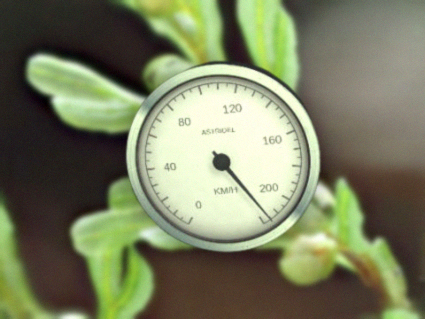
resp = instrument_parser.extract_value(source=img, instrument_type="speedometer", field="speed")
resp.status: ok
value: 215 km/h
